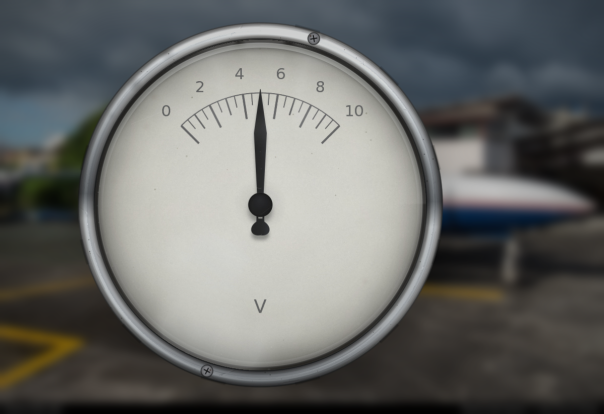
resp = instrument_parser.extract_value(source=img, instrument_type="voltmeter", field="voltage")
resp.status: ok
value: 5 V
